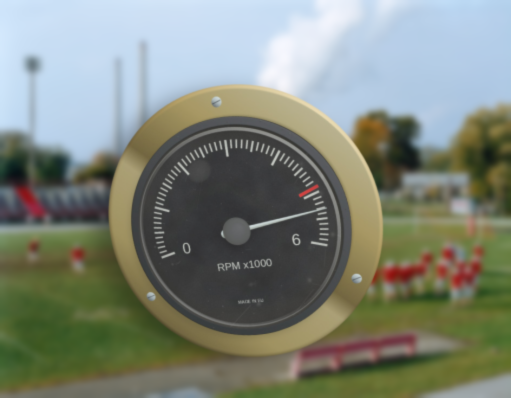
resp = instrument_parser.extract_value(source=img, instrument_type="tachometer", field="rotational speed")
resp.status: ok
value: 5300 rpm
